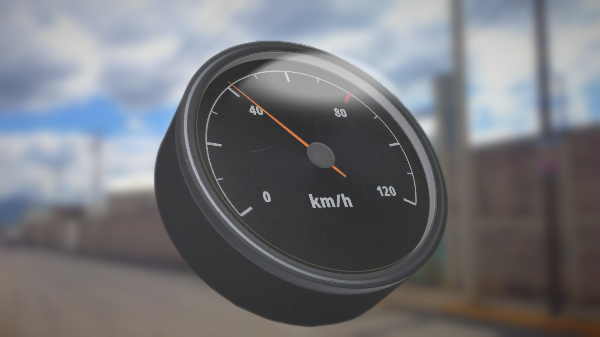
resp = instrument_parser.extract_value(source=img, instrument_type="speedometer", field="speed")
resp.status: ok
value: 40 km/h
